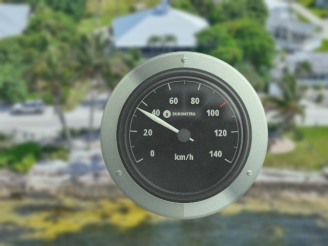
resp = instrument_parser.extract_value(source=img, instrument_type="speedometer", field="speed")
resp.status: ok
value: 35 km/h
